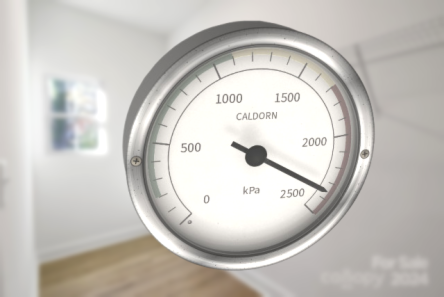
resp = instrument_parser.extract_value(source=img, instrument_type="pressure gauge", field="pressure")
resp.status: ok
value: 2350 kPa
